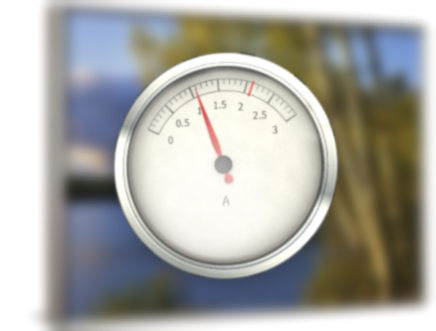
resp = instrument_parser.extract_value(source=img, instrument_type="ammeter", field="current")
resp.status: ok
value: 1.1 A
